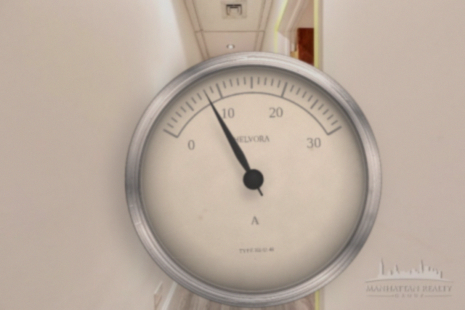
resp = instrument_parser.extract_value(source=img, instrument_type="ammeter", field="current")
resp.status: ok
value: 8 A
